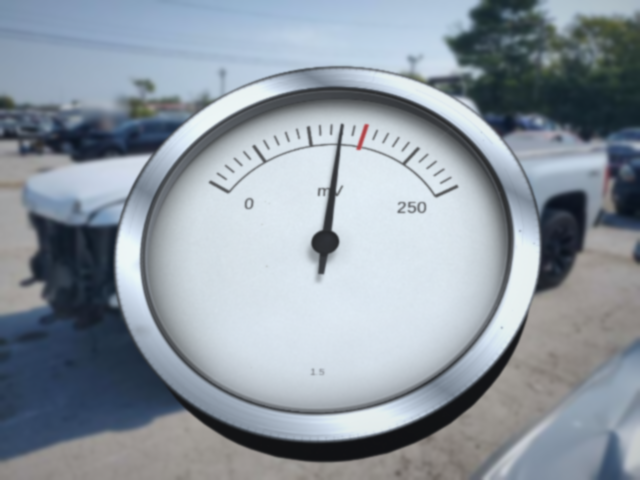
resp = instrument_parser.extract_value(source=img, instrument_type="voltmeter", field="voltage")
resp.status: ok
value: 130 mV
